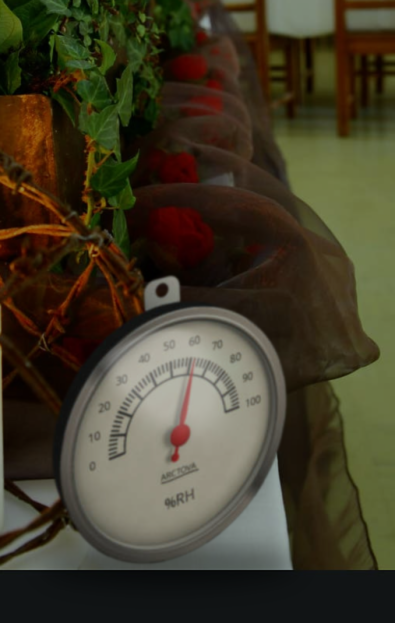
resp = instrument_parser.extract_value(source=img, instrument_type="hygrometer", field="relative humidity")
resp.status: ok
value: 60 %
